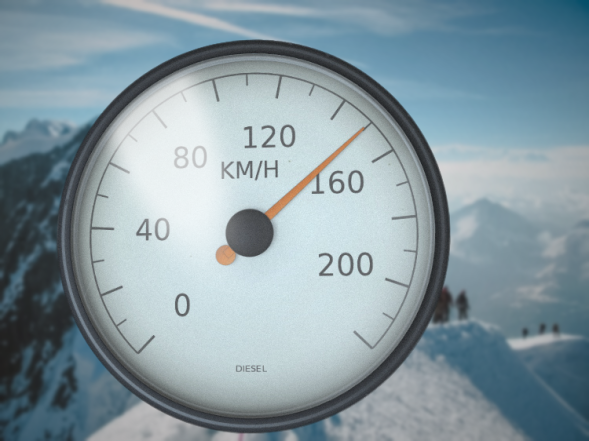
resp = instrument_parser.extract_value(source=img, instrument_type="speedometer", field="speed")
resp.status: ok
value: 150 km/h
